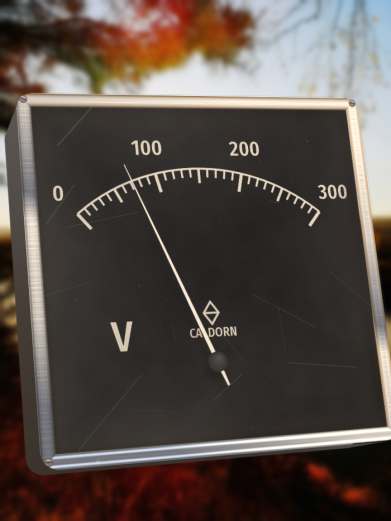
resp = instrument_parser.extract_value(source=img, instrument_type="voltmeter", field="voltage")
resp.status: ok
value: 70 V
